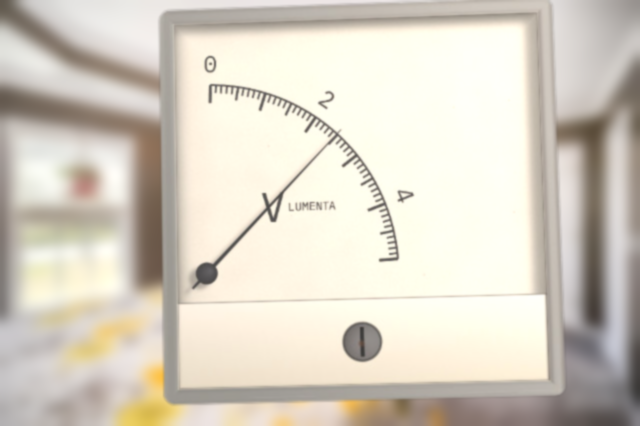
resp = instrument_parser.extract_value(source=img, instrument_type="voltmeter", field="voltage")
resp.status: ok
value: 2.5 V
